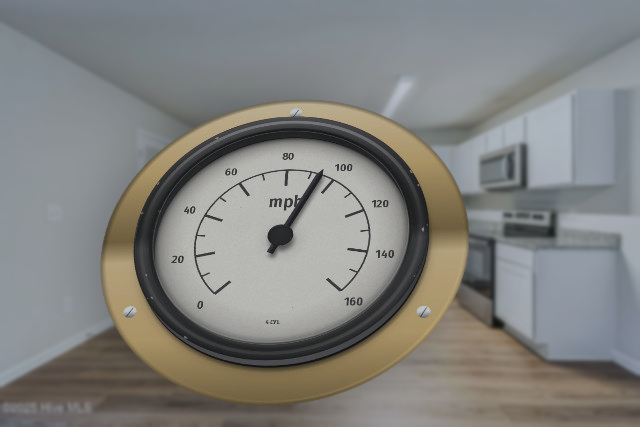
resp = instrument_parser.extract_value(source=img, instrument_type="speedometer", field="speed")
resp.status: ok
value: 95 mph
